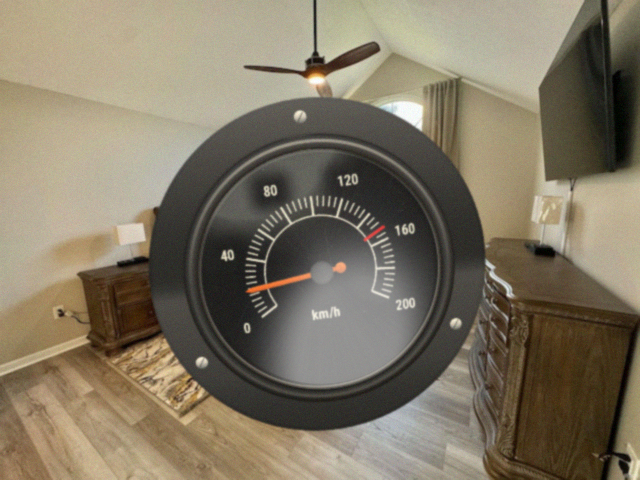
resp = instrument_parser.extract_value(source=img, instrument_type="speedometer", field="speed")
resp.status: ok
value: 20 km/h
